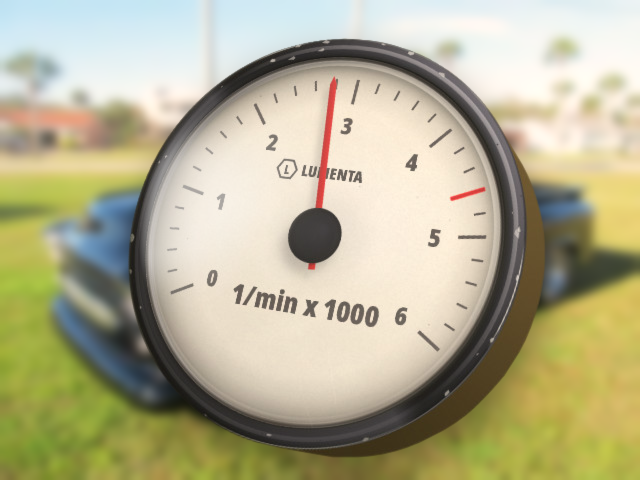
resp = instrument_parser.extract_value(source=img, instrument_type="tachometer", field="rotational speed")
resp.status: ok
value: 2800 rpm
